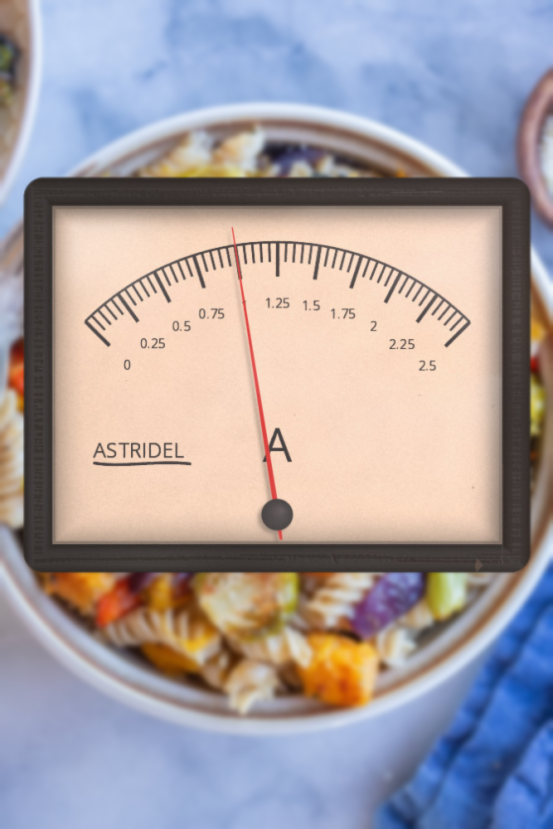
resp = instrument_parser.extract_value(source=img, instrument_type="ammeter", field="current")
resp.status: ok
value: 1 A
